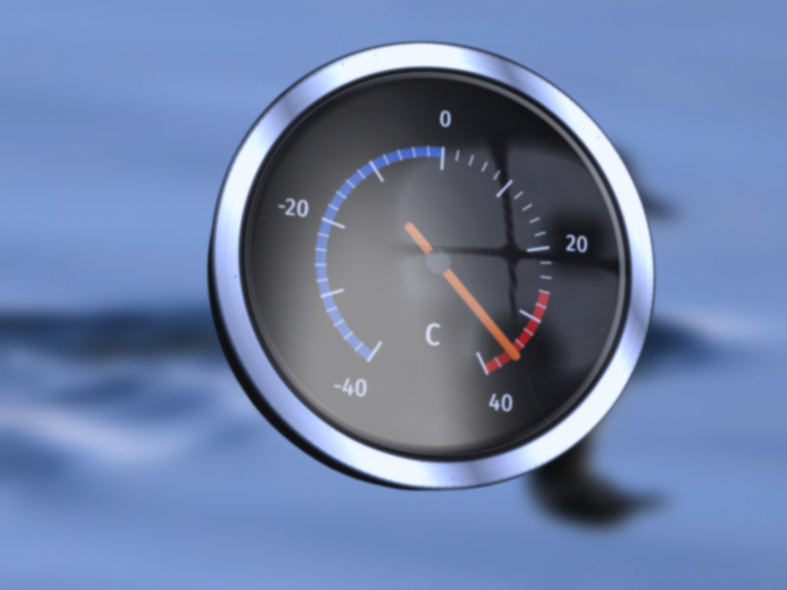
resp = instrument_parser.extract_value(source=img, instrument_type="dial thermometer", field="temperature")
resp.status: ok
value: 36 °C
